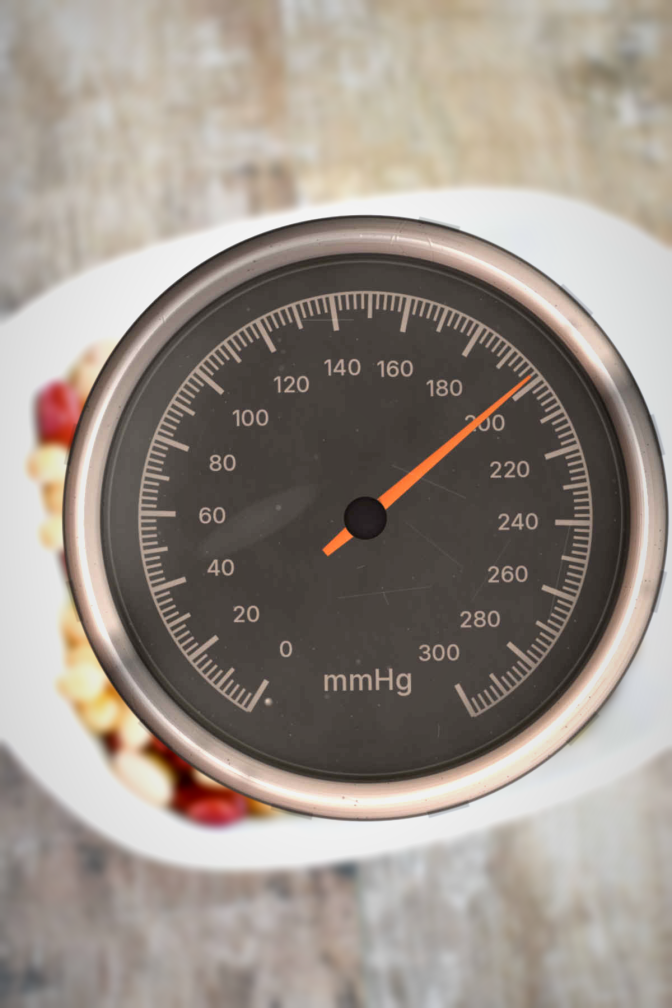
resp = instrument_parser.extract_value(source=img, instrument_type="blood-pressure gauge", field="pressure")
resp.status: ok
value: 198 mmHg
